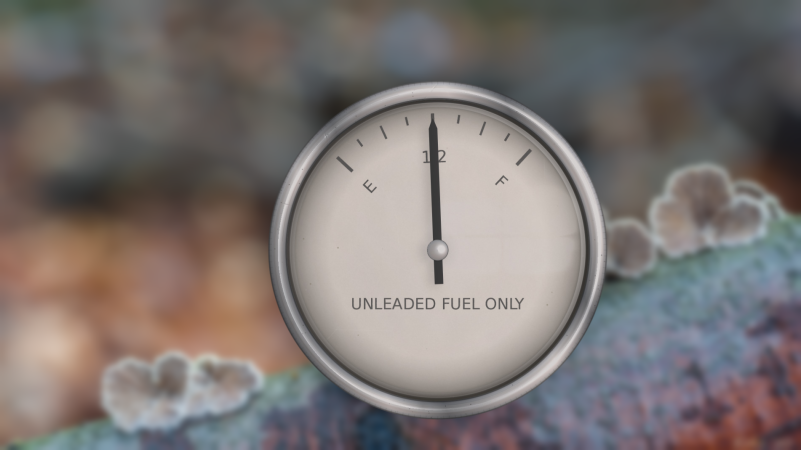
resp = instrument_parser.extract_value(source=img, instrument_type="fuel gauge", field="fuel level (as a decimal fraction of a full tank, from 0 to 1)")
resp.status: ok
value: 0.5
